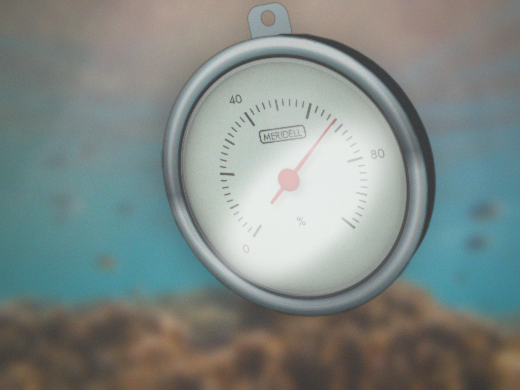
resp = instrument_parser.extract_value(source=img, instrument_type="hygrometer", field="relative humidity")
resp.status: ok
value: 68 %
